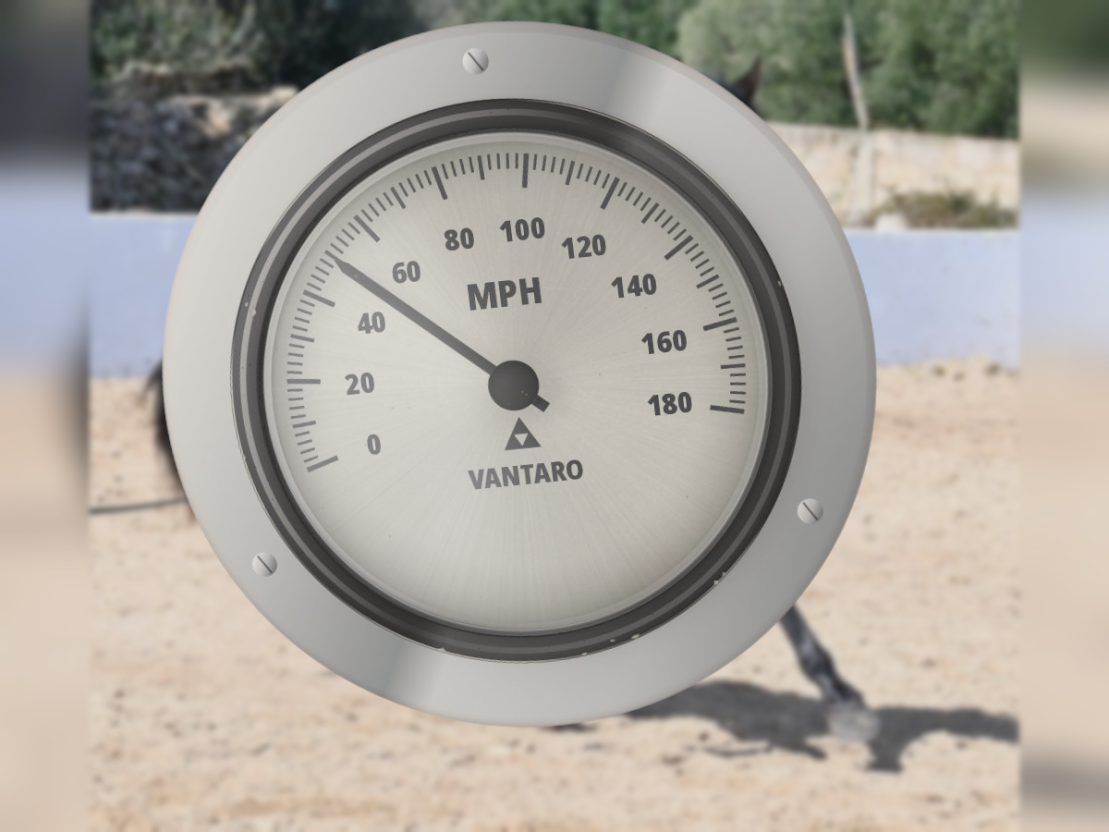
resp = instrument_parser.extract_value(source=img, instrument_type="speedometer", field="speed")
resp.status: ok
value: 50 mph
